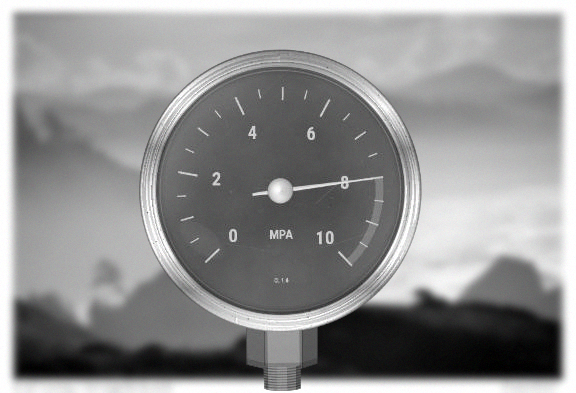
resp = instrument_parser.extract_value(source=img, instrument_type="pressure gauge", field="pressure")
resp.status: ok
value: 8 MPa
